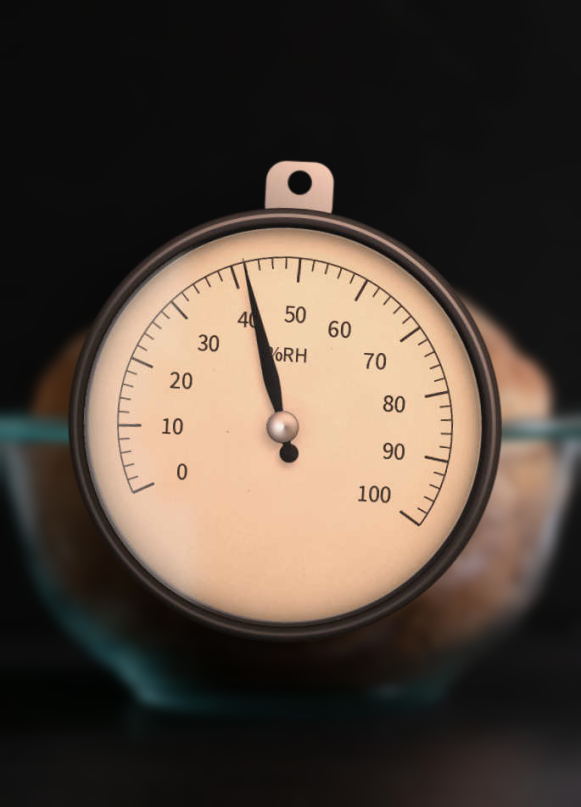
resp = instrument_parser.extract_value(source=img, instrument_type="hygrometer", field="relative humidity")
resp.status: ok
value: 42 %
